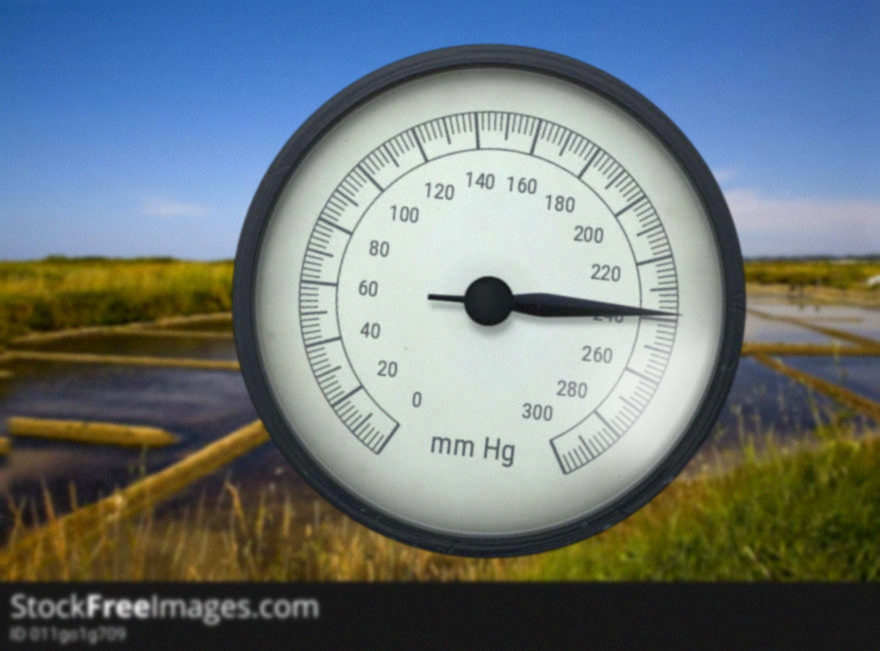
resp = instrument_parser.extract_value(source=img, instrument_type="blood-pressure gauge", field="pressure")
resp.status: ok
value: 238 mmHg
